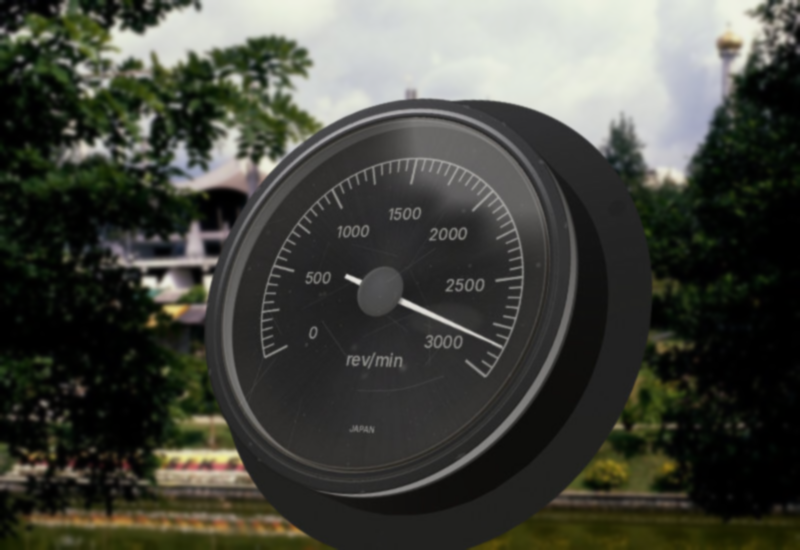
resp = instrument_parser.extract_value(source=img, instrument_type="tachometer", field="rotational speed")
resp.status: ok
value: 2850 rpm
